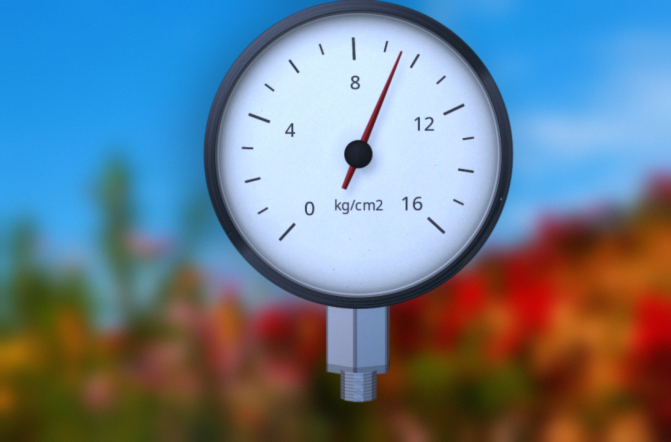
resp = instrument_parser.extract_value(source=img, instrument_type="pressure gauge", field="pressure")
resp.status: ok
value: 9.5 kg/cm²
